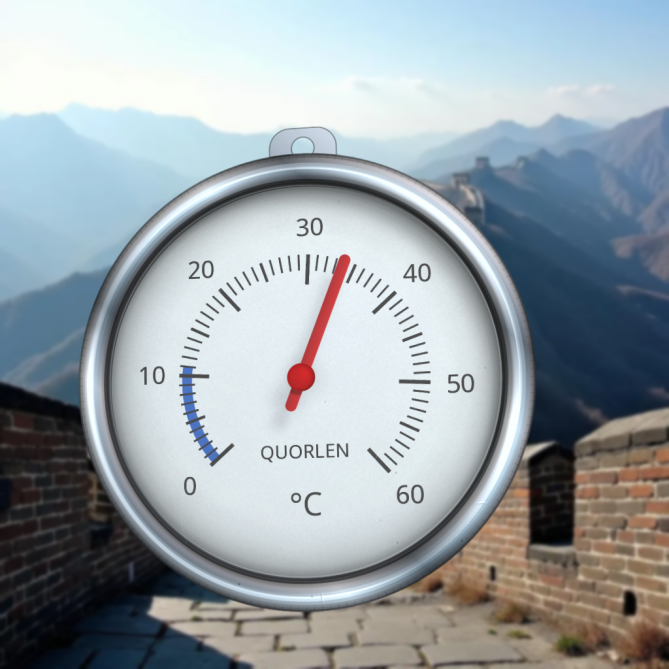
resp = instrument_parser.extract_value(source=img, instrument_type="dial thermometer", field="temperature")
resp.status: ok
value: 34 °C
